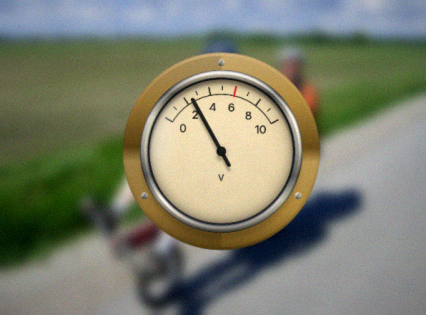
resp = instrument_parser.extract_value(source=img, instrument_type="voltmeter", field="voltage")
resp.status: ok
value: 2.5 V
